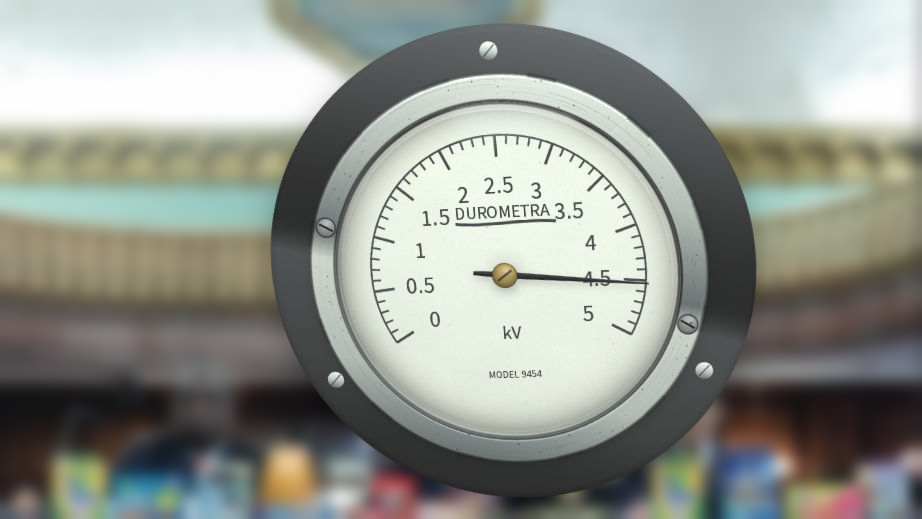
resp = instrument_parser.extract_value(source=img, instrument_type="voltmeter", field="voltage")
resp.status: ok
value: 4.5 kV
